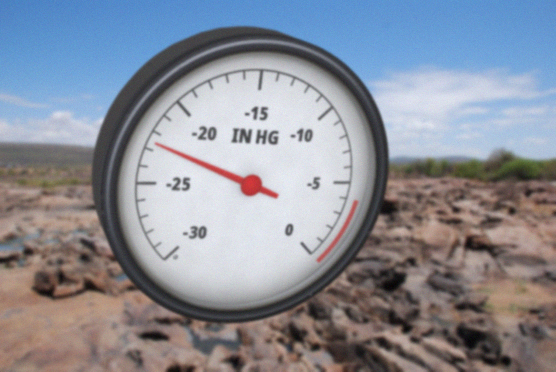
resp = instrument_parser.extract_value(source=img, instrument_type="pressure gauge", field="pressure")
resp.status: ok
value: -22.5 inHg
